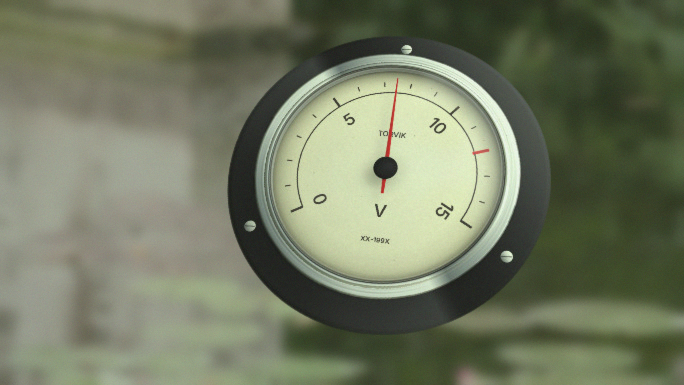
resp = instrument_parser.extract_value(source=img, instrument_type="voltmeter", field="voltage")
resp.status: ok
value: 7.5 V
